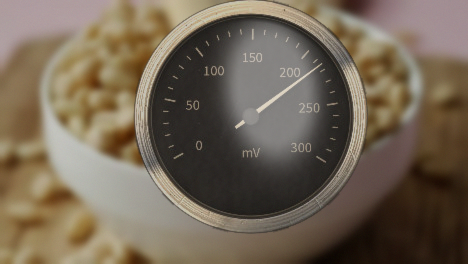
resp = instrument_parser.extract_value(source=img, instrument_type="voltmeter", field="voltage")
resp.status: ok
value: 215 mV
